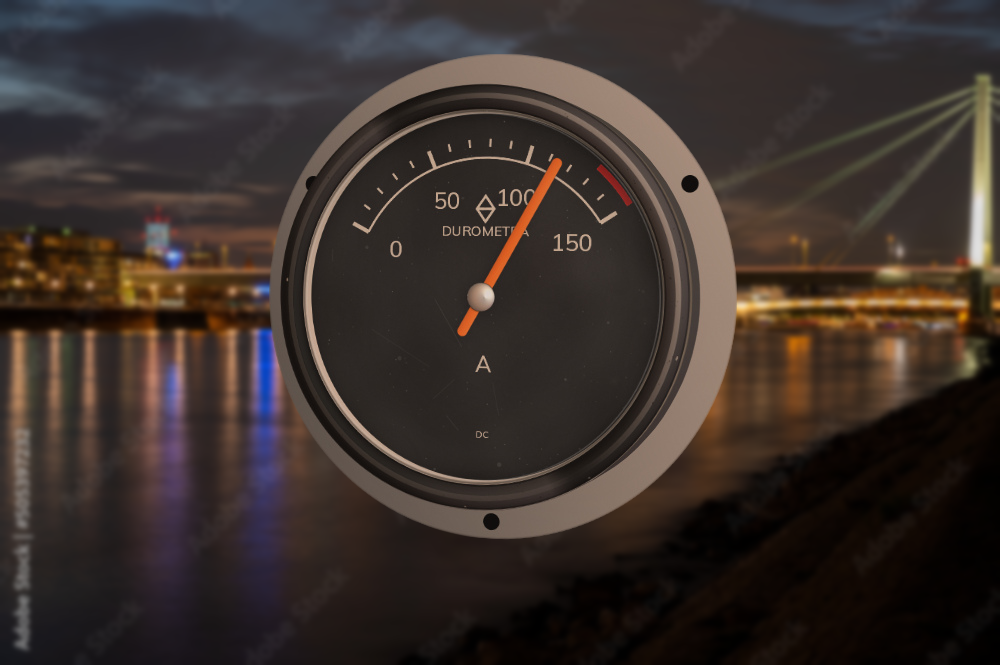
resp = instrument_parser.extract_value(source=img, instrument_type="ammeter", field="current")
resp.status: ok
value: 115 A
